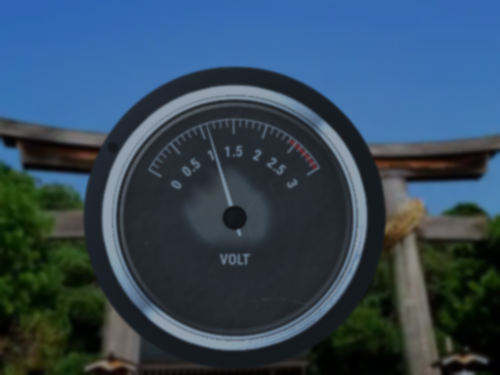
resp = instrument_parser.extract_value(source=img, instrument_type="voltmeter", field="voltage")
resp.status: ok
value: 1.1 V
